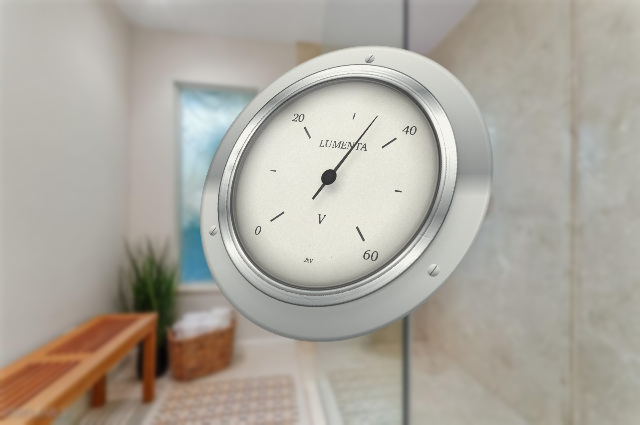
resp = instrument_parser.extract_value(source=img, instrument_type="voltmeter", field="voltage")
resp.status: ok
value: 35 V
